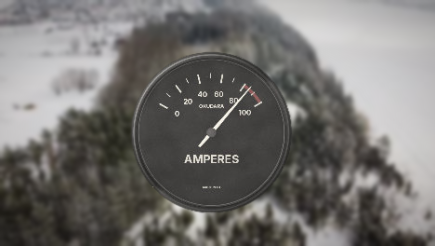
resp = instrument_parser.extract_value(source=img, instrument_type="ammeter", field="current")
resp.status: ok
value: 85 A
